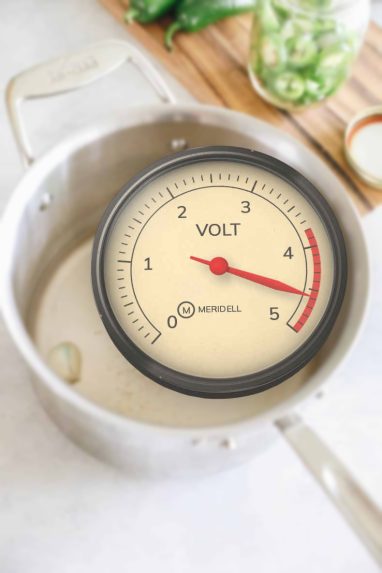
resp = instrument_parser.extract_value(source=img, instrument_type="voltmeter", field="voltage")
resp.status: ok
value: 4.6 V
